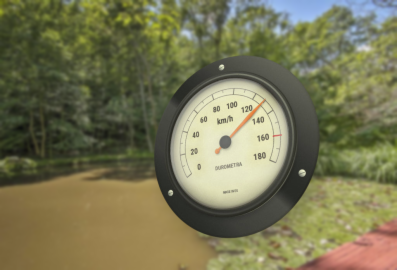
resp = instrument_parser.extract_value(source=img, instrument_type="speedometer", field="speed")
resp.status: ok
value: 130 km/h
